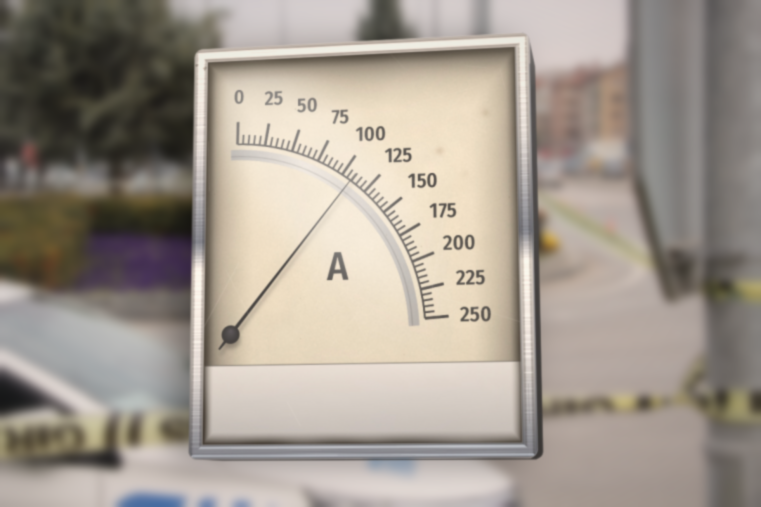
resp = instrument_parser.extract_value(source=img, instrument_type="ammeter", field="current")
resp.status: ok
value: 110 A
